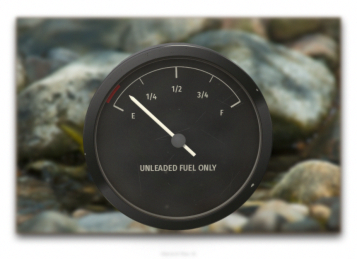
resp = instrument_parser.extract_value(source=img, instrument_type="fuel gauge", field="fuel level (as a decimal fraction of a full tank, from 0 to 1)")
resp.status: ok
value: 0.125
